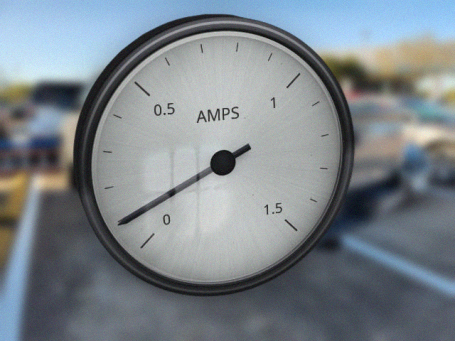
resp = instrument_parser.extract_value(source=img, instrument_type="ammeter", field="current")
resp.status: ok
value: 0.1 A
